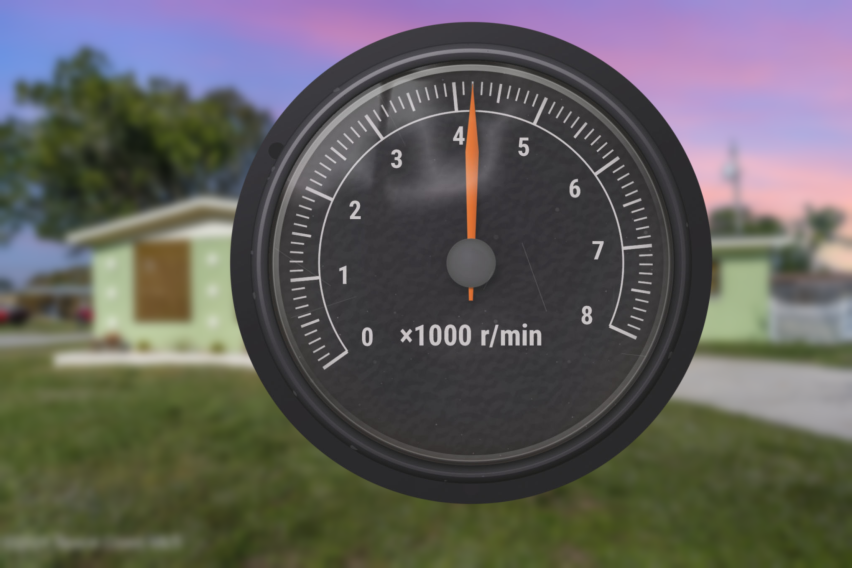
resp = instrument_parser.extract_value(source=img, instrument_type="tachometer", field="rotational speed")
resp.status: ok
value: 4200 rpm
